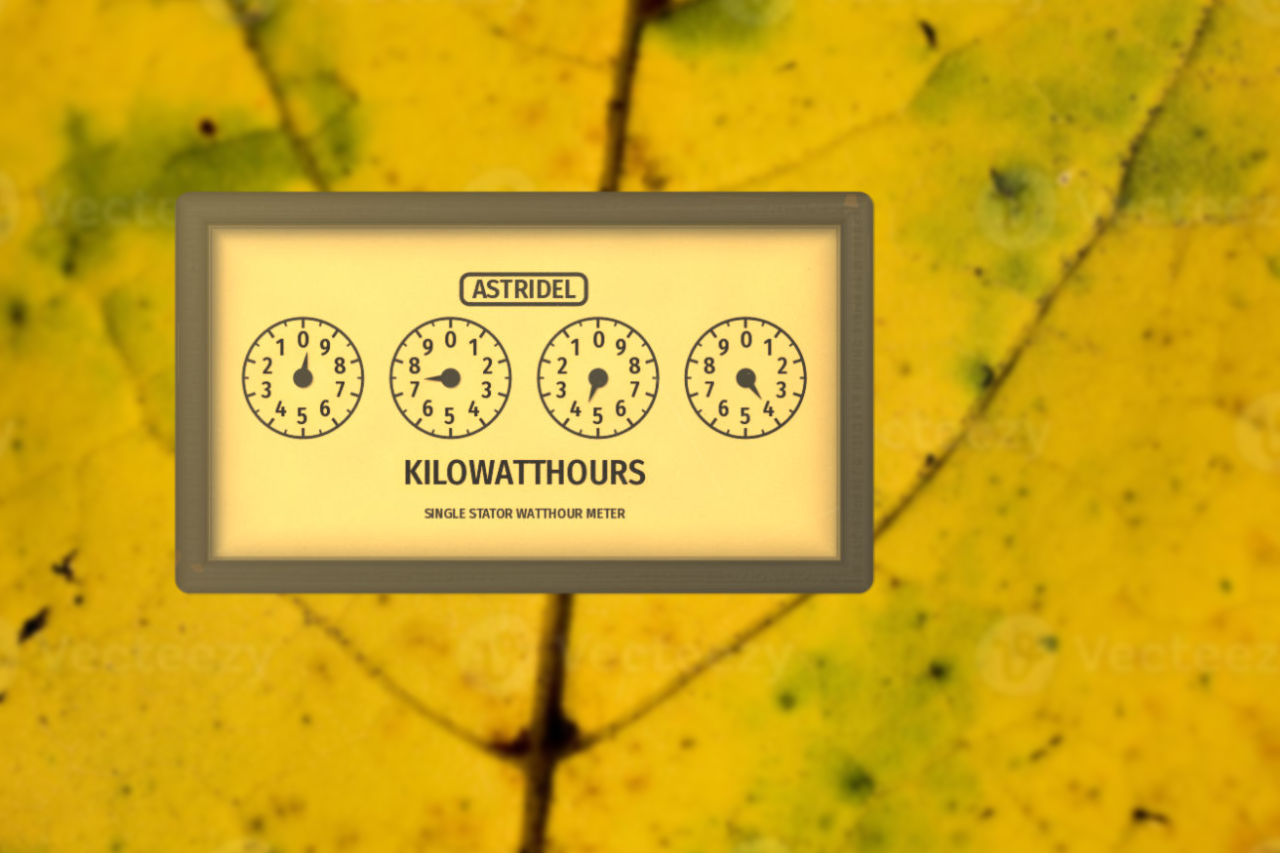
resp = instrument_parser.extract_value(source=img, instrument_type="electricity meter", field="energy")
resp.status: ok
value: 9744 kWh
